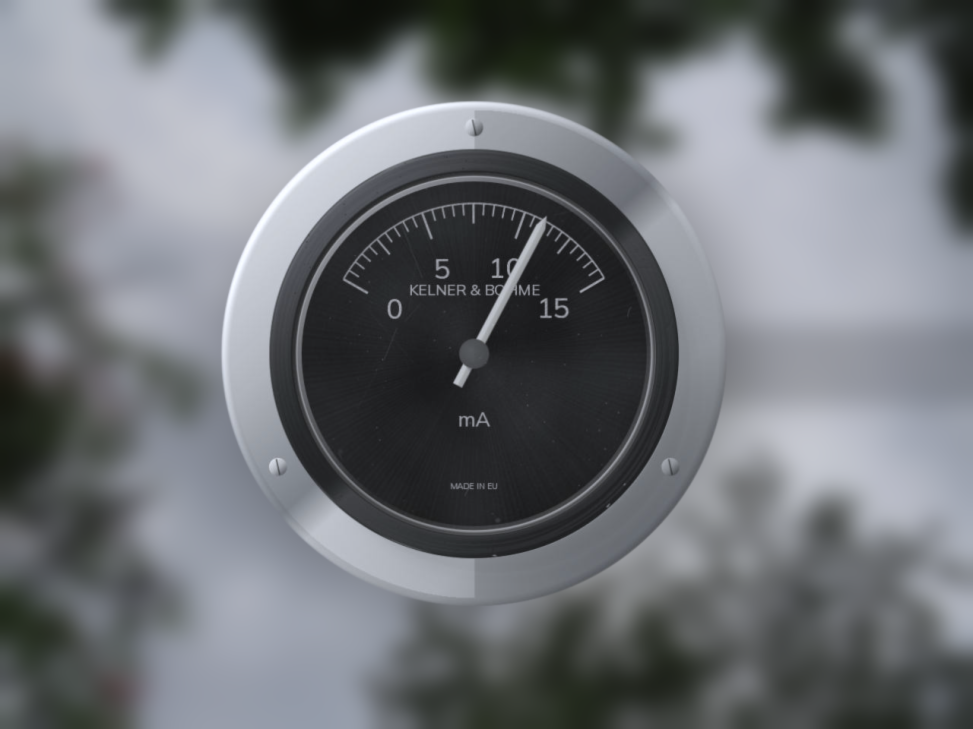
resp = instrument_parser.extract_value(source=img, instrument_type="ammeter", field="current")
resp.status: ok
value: 11 mA
